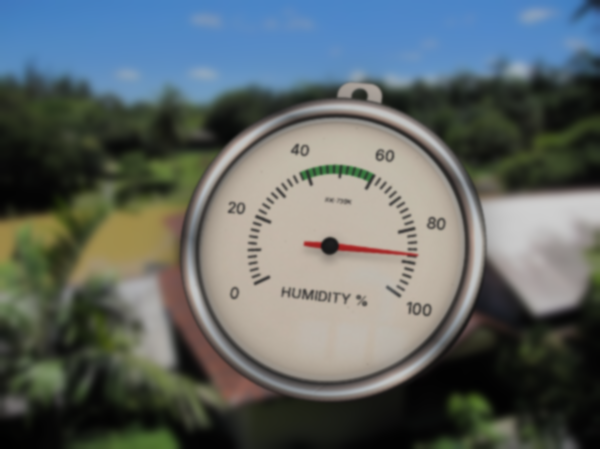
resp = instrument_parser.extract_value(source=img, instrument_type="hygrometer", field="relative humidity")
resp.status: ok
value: 88 %
